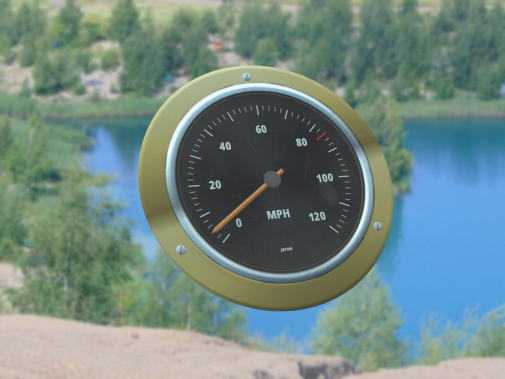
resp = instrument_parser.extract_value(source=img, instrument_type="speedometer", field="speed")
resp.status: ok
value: 4 mph
